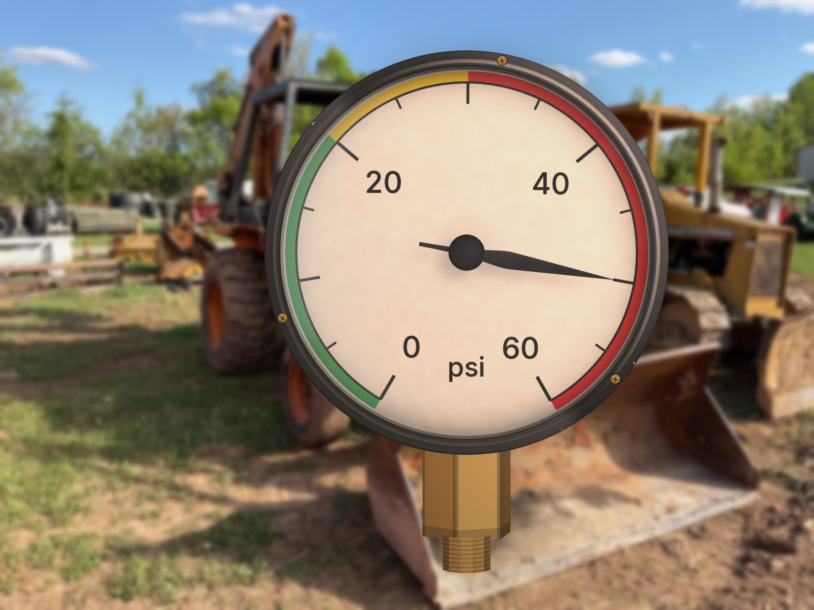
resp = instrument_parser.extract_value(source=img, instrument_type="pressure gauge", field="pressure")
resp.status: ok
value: 50 psi
